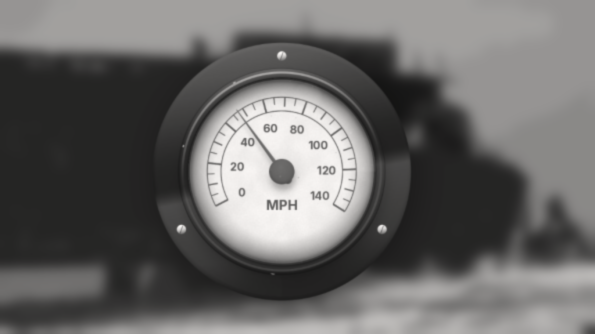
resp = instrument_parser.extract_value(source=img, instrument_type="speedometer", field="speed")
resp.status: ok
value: 47.5 mph
